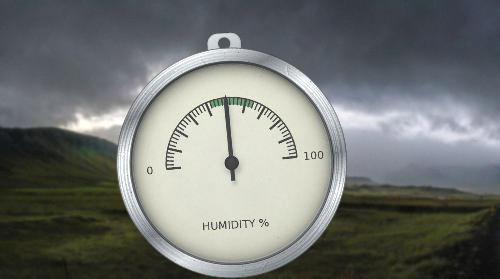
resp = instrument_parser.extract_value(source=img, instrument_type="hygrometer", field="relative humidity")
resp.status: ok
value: 50 %
